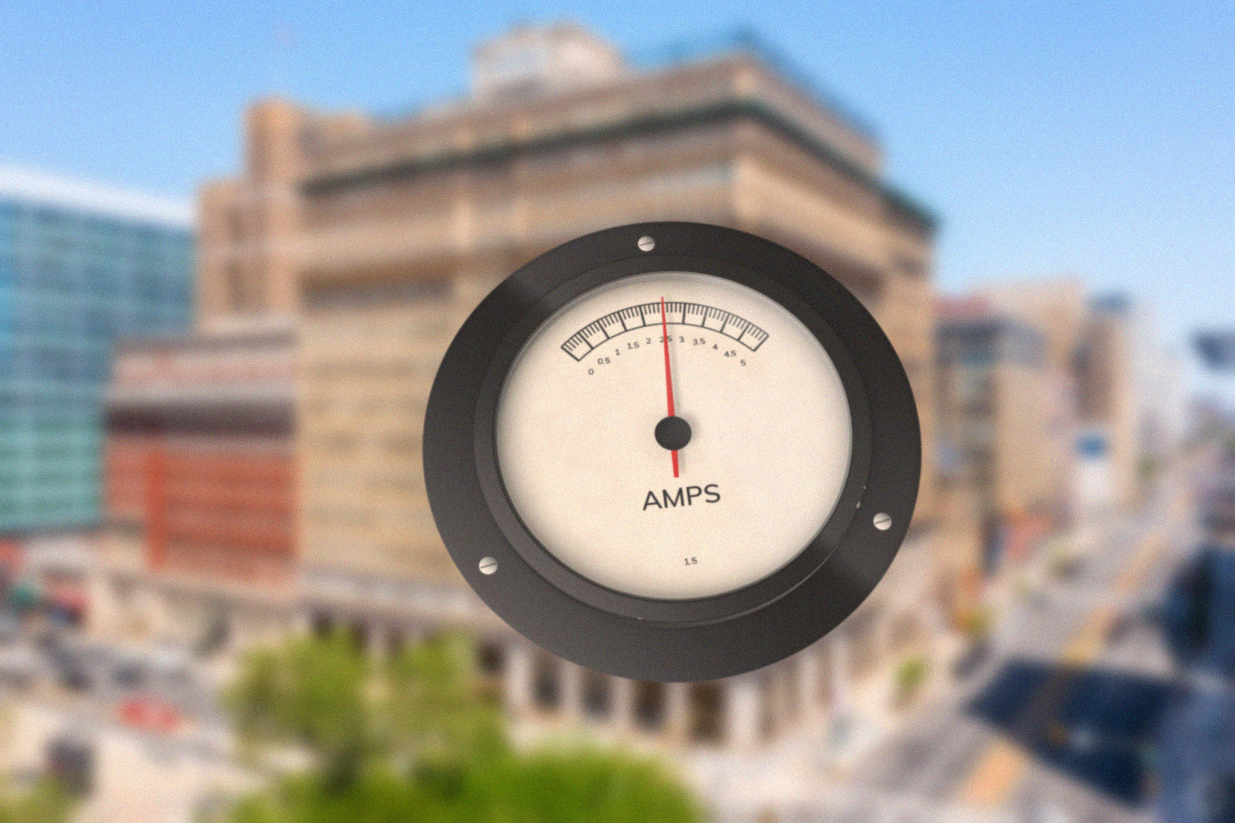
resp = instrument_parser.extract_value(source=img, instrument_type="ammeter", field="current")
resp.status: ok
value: 2.5 A
